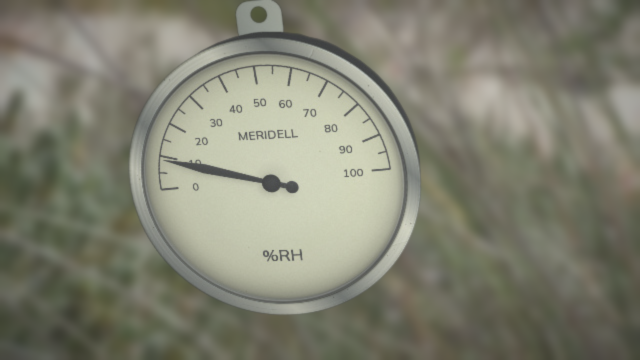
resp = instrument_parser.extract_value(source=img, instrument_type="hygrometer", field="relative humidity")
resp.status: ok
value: 10 %
